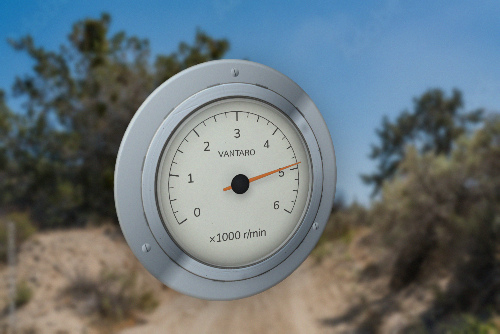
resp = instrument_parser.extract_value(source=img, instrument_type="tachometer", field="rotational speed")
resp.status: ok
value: 4875 rpm
